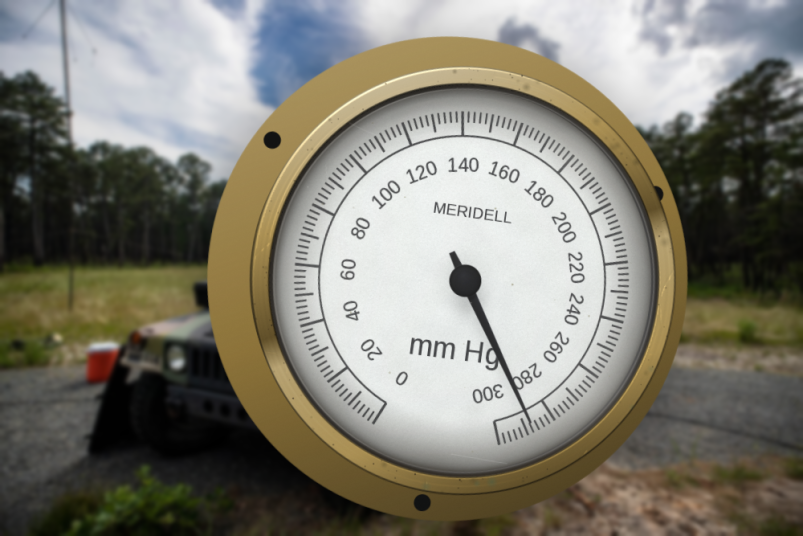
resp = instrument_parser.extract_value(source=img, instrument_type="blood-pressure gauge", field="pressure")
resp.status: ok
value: 288 mmHg
